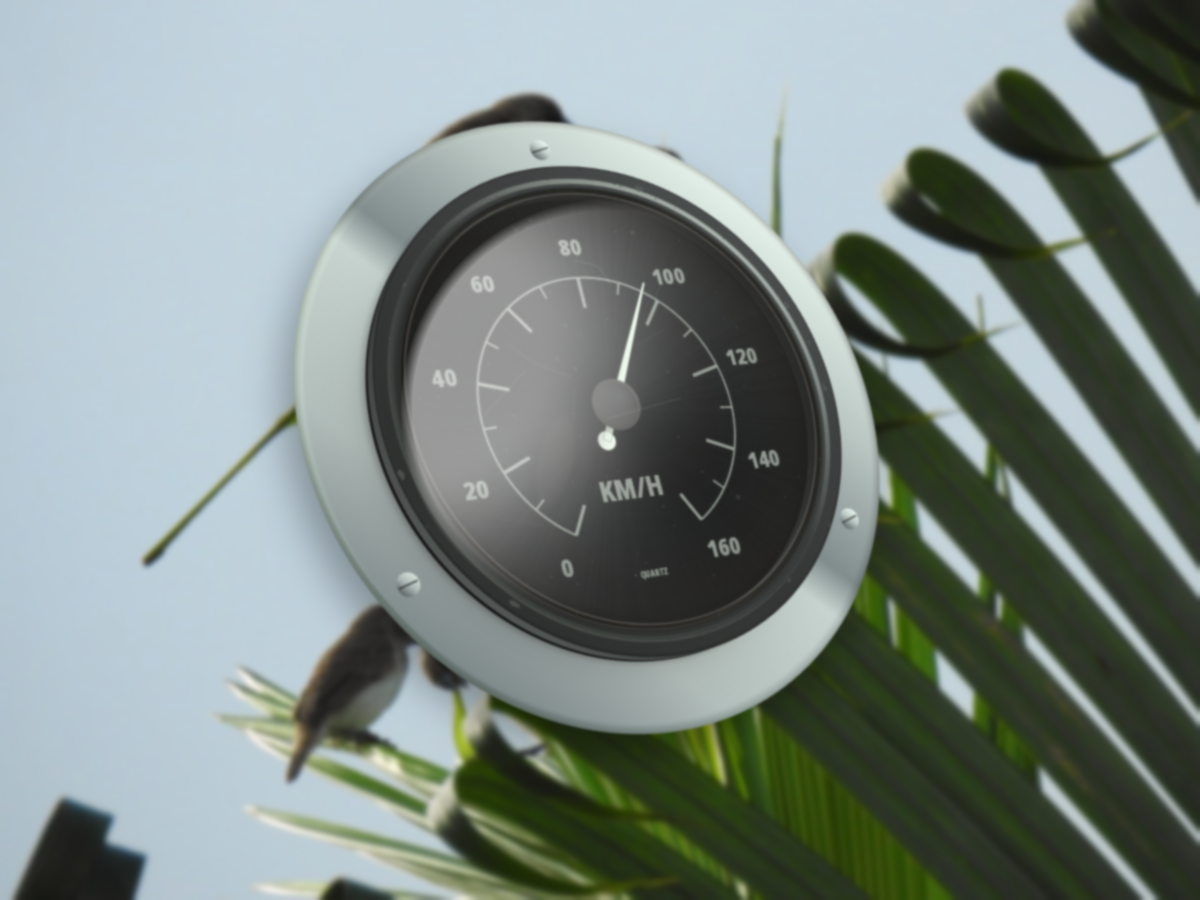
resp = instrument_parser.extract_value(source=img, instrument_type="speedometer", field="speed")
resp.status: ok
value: 95 km/h
